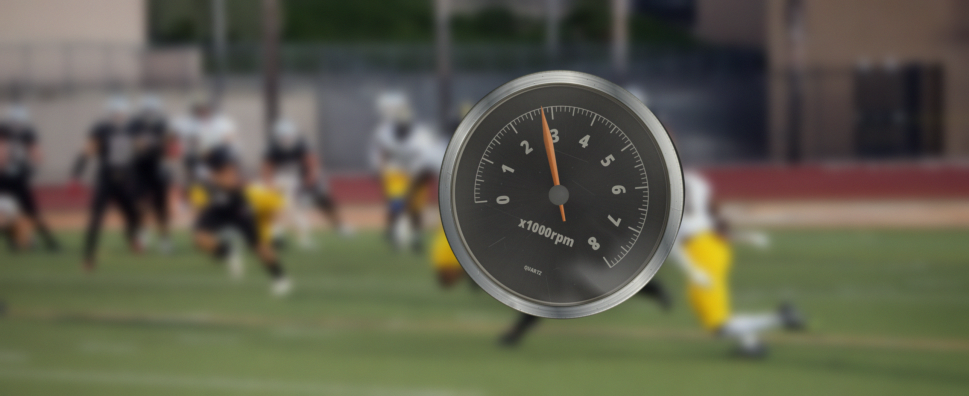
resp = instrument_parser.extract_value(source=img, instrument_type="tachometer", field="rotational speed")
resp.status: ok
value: 2800 rpm
